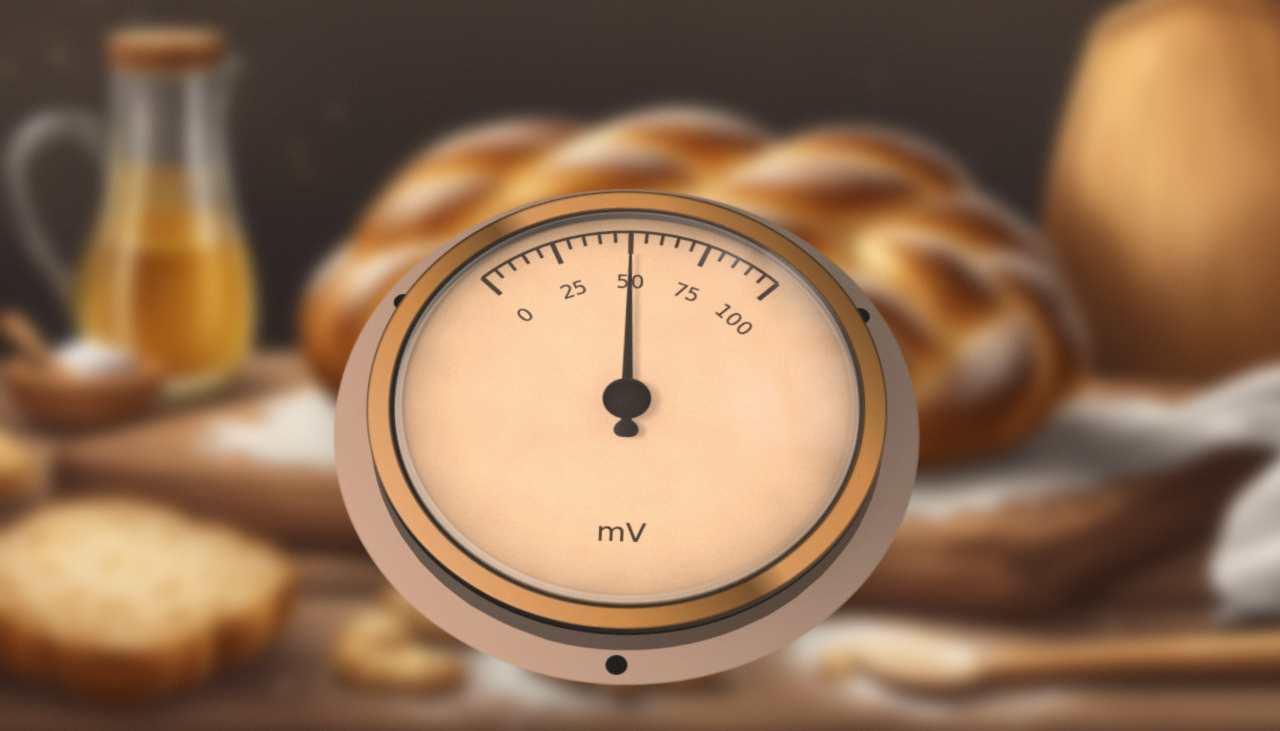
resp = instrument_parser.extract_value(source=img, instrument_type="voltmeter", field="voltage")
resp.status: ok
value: 50 mV
